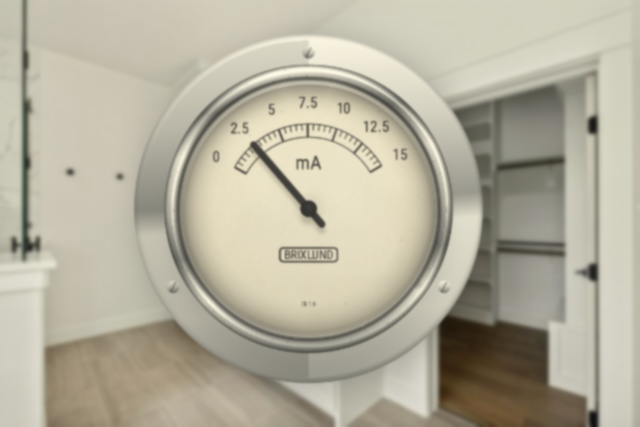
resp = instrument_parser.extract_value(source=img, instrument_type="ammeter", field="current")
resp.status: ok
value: 2.5 mA
